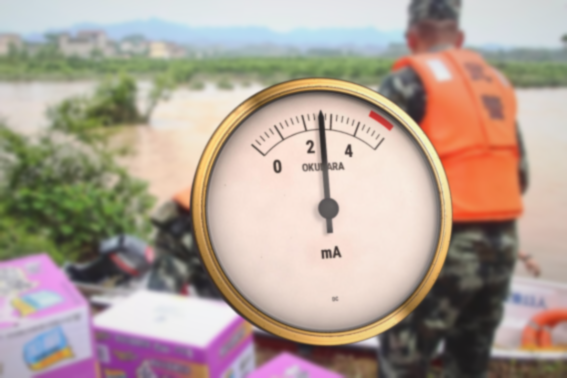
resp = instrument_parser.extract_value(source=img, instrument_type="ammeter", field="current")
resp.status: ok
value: 2.6 mA
